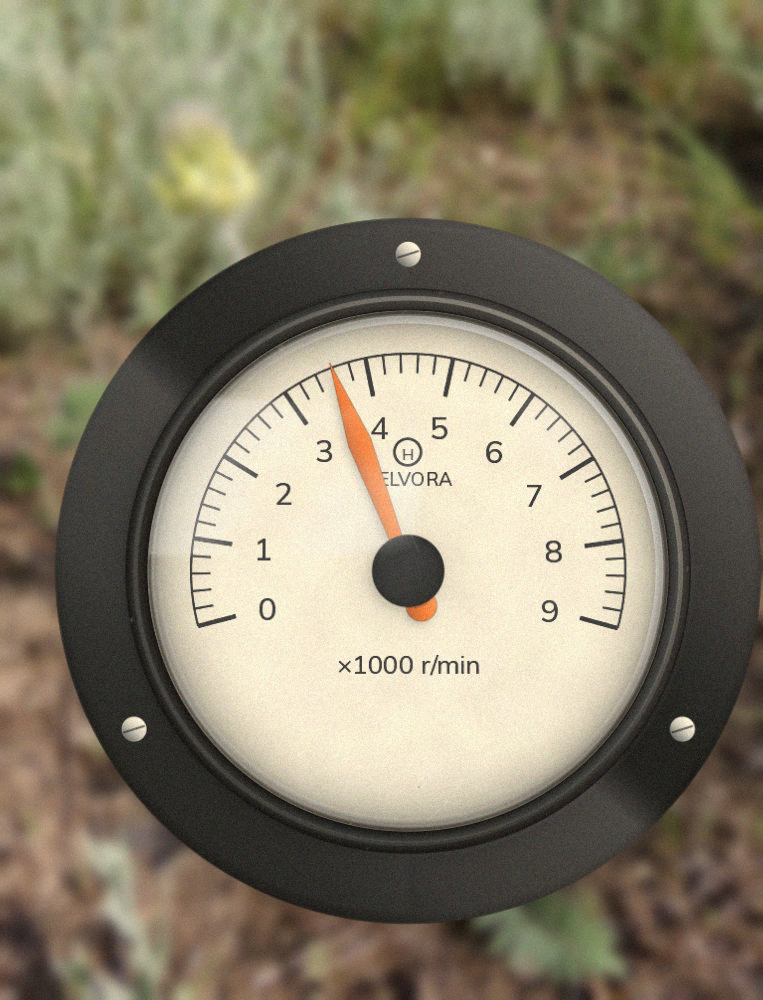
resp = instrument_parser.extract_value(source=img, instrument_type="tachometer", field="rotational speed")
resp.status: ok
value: 3600 rpm
